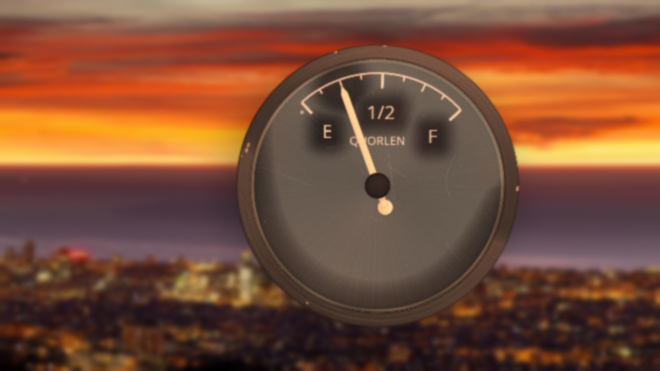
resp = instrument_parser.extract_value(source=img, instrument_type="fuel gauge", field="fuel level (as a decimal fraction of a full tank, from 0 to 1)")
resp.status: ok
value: 0.25
